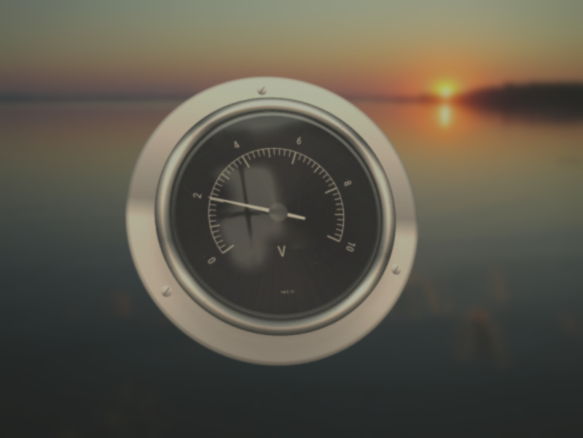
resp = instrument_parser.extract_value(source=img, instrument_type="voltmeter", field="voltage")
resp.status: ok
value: 2 V
